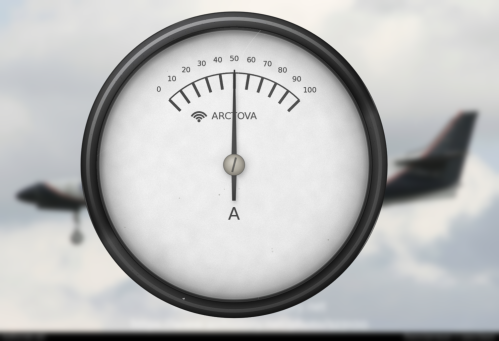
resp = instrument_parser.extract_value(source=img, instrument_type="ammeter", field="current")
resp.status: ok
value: 50 A
